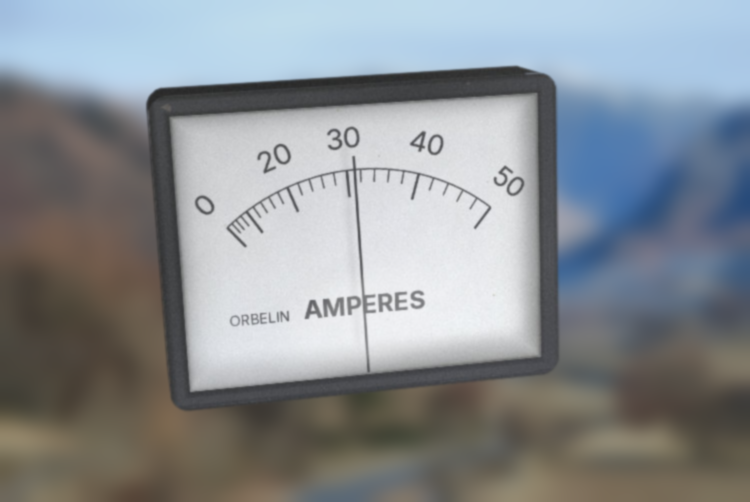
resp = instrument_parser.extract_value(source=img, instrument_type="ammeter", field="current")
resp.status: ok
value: 31 A
